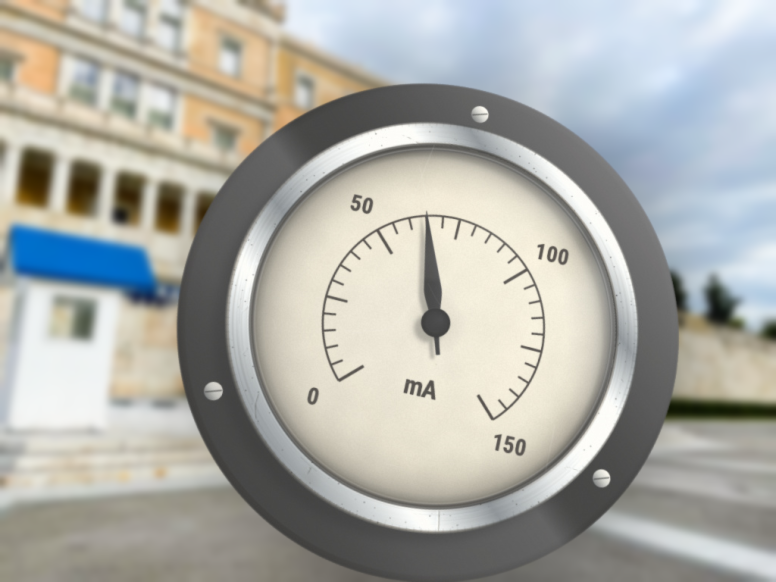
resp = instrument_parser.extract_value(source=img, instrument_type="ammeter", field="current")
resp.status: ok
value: 65 mA
